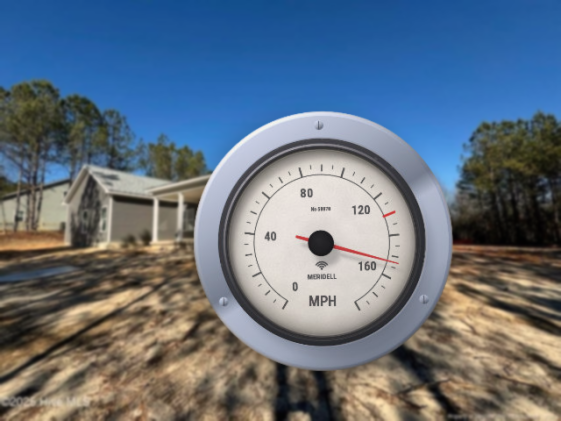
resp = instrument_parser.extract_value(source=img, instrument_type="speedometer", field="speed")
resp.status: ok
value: 152.5 mph
